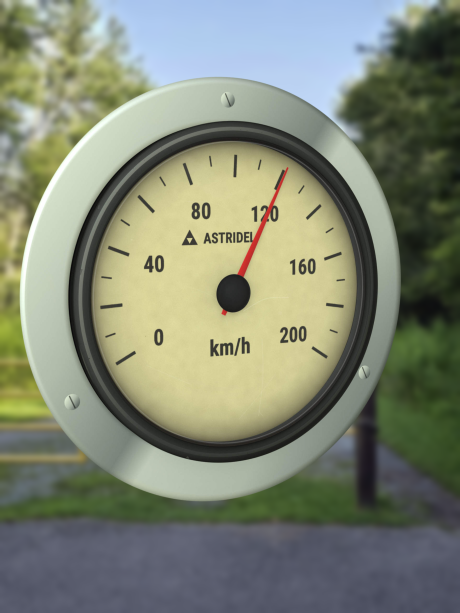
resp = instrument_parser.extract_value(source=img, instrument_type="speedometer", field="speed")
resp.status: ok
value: 120 km/h
